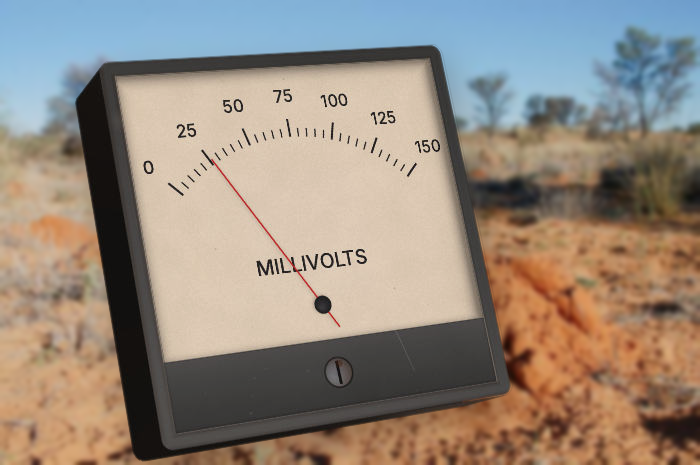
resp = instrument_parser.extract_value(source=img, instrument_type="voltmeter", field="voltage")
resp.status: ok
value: 25 mV
